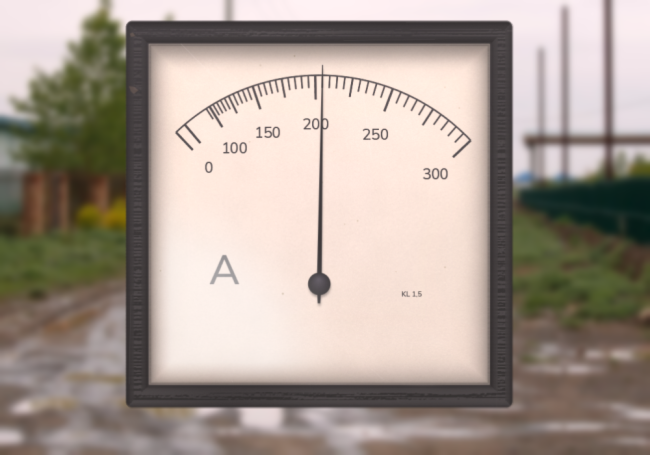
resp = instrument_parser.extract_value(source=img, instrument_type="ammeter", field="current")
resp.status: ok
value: 205 A
